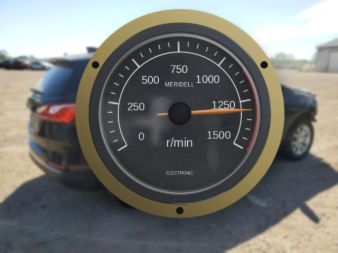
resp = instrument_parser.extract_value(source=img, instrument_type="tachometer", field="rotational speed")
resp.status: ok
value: 1300 rpm
